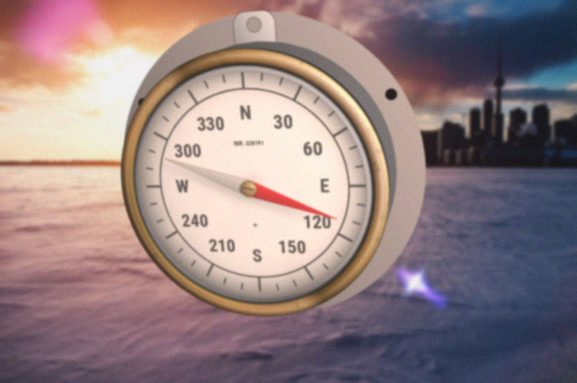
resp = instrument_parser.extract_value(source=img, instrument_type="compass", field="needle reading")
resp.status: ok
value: 110 °
